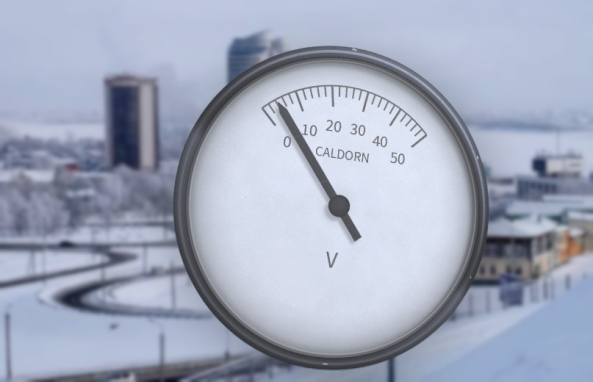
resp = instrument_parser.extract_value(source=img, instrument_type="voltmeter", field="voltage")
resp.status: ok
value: 4 V
